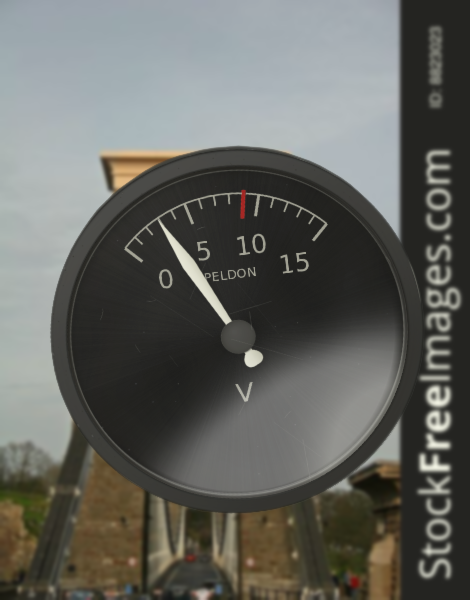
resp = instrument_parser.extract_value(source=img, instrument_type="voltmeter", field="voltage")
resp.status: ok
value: 3 V
